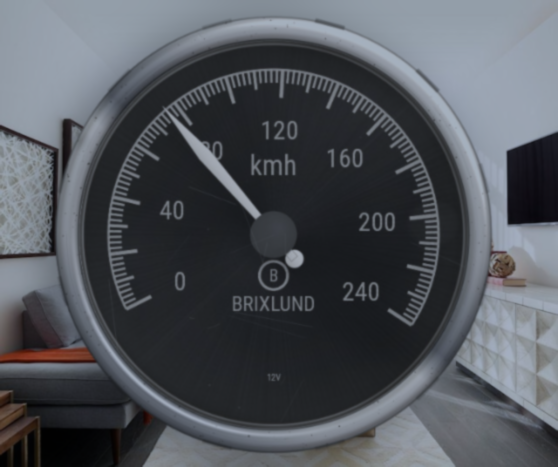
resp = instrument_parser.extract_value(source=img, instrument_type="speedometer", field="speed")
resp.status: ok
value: 76 km/h
